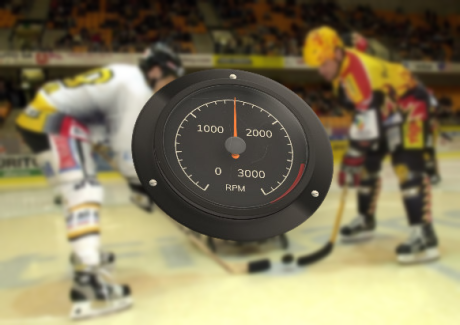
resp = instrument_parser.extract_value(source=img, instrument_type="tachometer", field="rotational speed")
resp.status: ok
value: 1500 rpm
